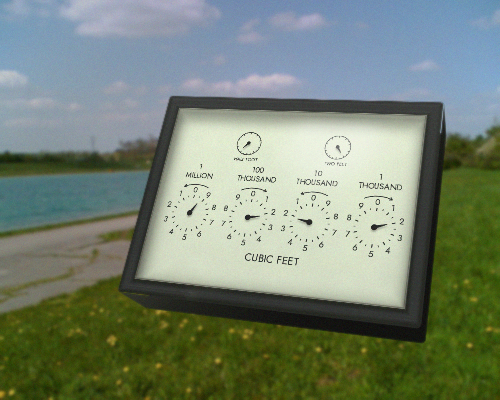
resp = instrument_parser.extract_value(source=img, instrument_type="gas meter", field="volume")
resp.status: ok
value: 922200 ft³
